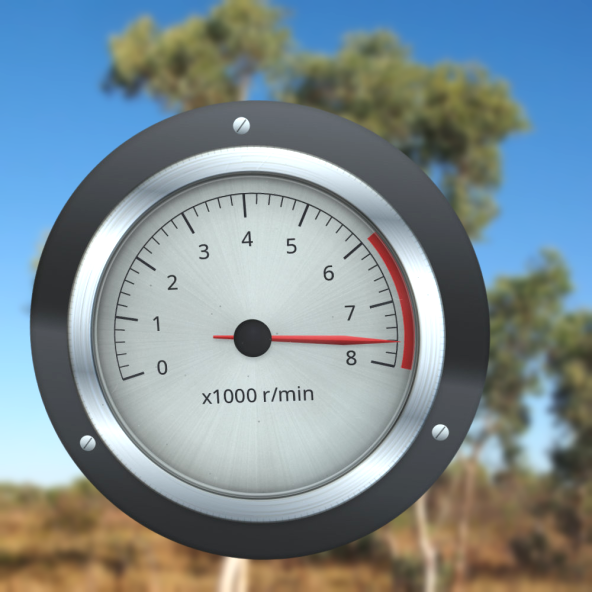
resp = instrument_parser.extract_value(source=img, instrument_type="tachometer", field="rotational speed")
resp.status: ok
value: 7600 rpm
